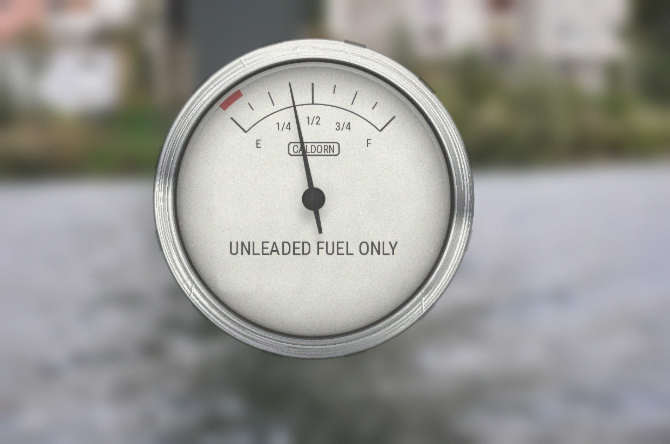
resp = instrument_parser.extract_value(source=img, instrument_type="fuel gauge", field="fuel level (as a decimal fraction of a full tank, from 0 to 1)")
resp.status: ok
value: 0.375
